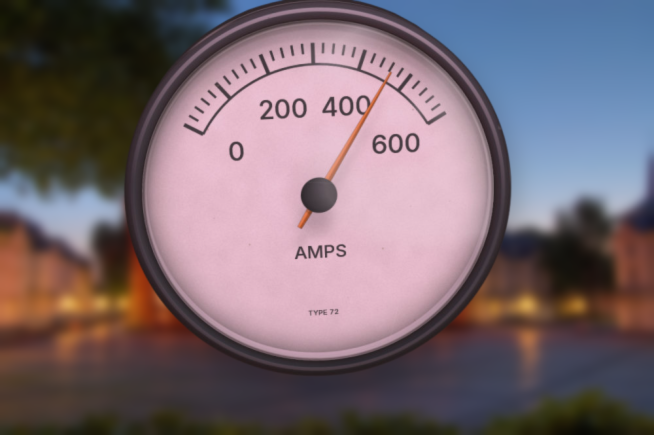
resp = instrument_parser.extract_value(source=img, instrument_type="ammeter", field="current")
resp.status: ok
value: 460 A
